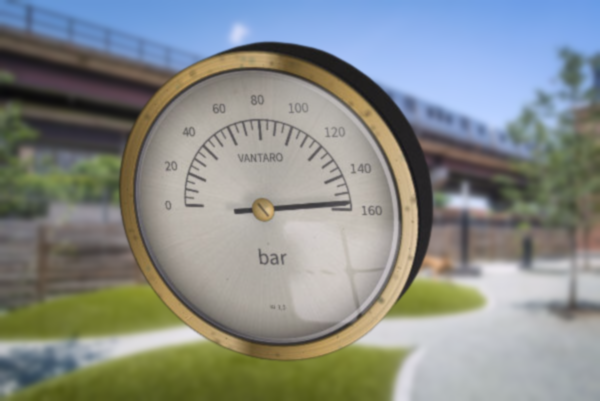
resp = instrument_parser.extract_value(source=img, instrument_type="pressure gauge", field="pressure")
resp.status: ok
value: 155 bar
